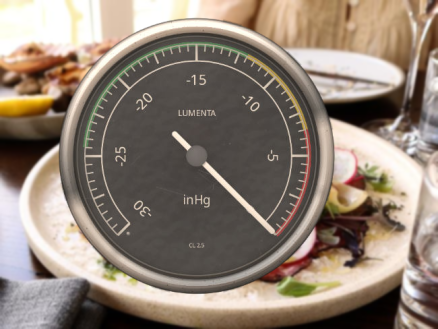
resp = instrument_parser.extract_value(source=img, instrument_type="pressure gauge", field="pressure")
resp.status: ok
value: 0 inHg
